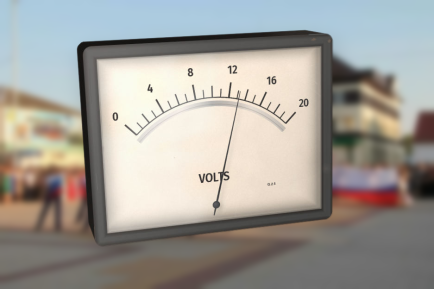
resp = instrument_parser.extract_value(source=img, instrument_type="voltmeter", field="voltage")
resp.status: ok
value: 13 V
